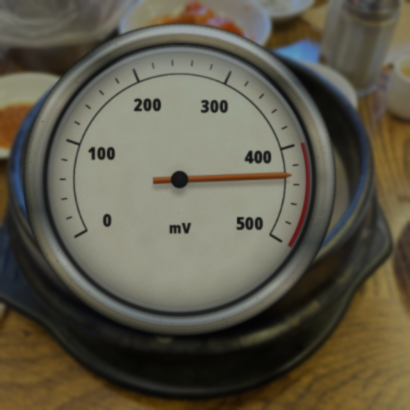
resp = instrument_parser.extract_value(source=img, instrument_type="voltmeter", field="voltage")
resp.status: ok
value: 430 mV
